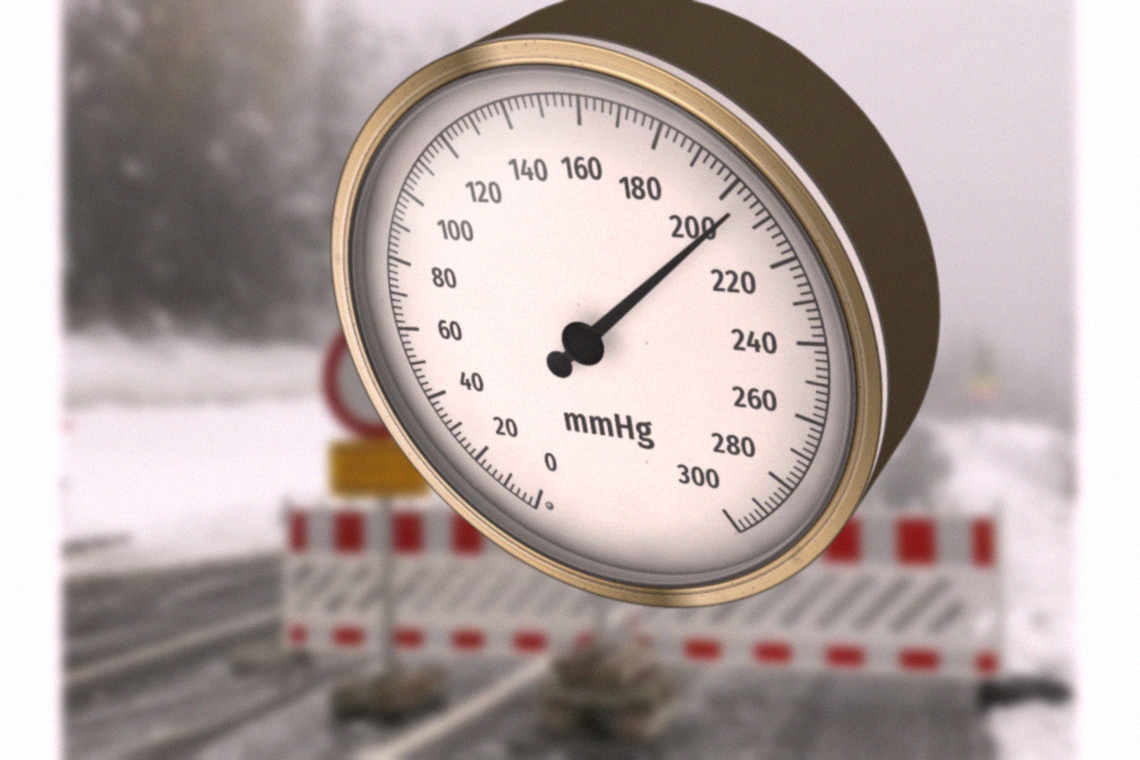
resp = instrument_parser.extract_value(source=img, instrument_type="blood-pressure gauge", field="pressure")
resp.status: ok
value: 204 mmHg
